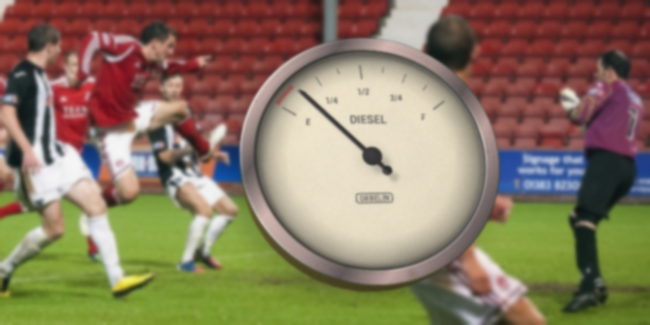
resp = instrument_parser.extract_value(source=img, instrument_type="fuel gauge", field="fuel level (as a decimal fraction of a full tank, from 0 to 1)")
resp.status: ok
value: 0.125
